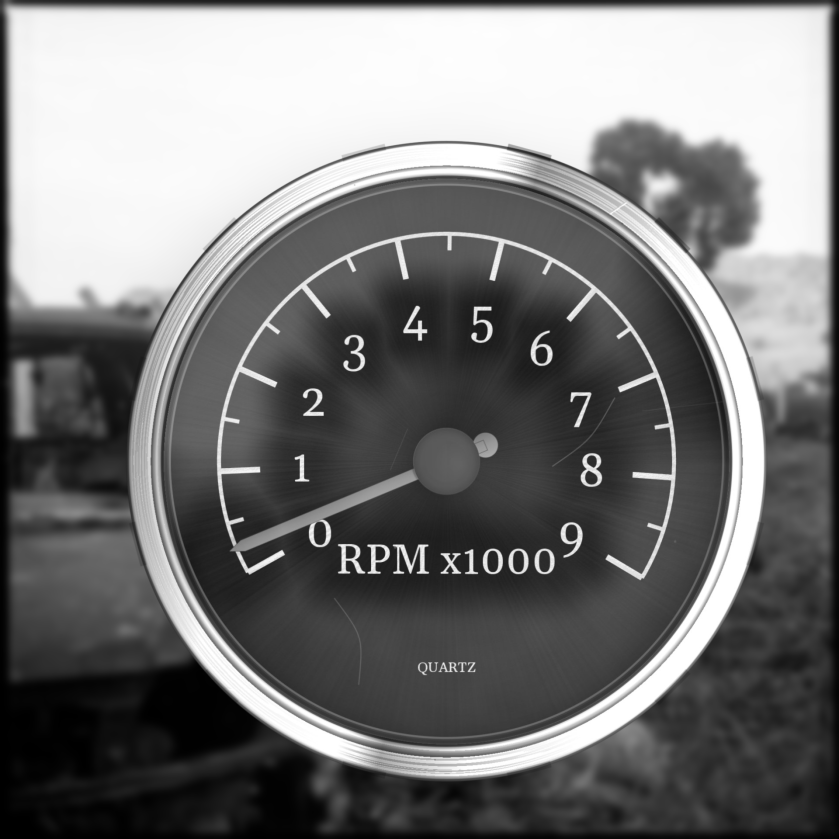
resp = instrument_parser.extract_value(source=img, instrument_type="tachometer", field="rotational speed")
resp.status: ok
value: 250 rpm
